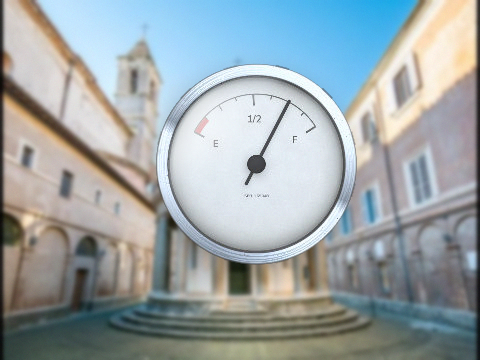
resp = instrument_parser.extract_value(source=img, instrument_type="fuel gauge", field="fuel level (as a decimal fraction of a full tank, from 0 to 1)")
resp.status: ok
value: 0.75
